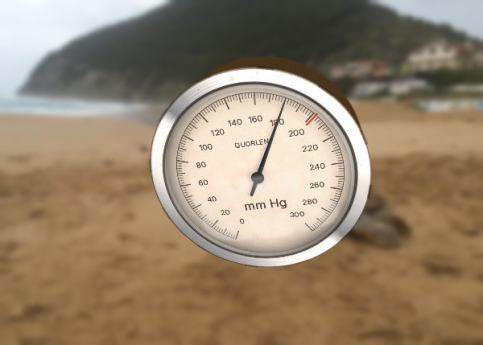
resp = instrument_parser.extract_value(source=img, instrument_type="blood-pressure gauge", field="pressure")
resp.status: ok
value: 180 mmHg
